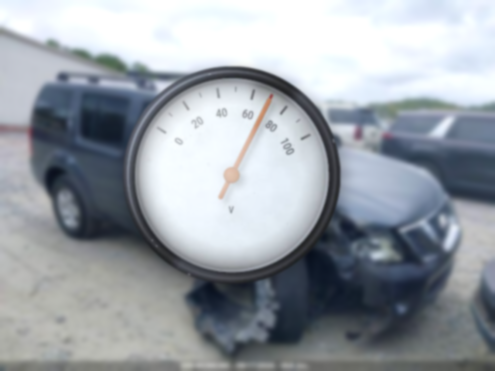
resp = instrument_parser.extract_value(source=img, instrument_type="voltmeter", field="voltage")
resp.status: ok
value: 70 V
